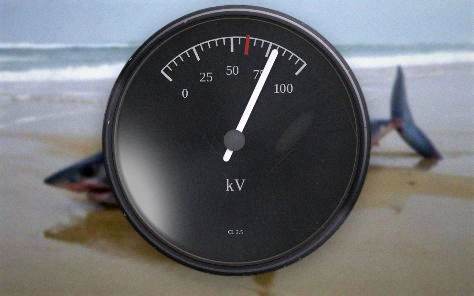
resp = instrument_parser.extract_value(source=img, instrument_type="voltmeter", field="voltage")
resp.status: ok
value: 80 kV
